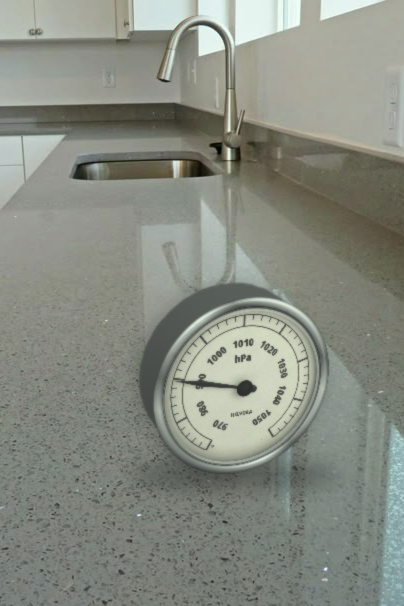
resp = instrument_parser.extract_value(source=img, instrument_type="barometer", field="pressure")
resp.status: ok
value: 990 hPa
